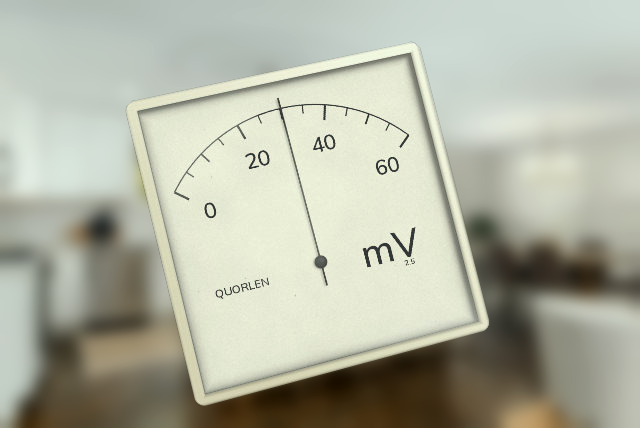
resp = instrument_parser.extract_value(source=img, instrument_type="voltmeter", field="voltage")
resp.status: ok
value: 30 mV
